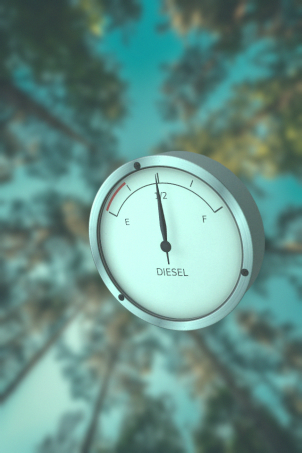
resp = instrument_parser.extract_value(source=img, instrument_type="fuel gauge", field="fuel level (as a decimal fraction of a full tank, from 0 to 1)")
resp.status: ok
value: 0.5
